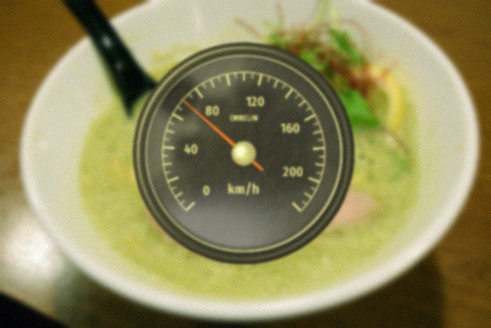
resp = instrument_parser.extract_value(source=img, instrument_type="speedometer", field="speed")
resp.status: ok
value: 70 km/h
